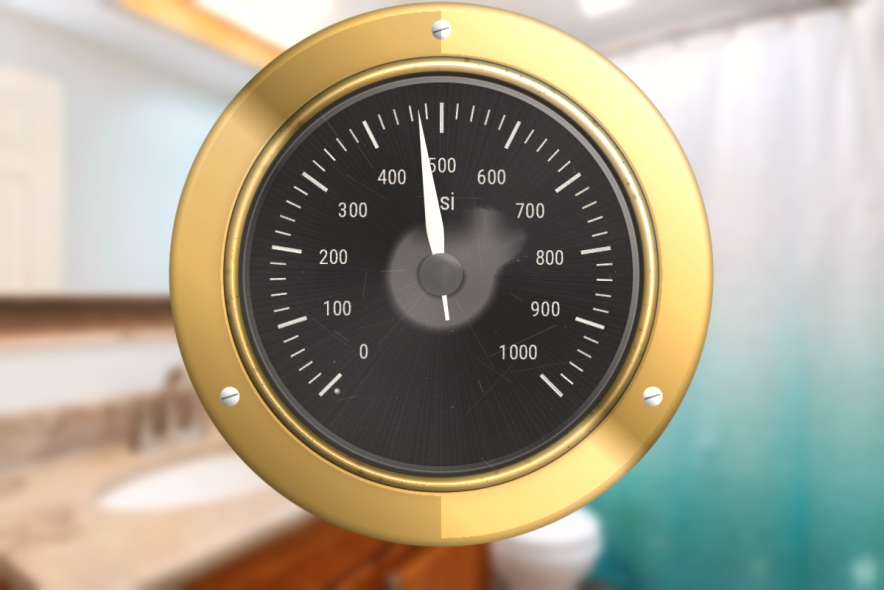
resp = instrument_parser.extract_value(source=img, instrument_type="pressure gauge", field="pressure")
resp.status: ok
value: 470 psi
